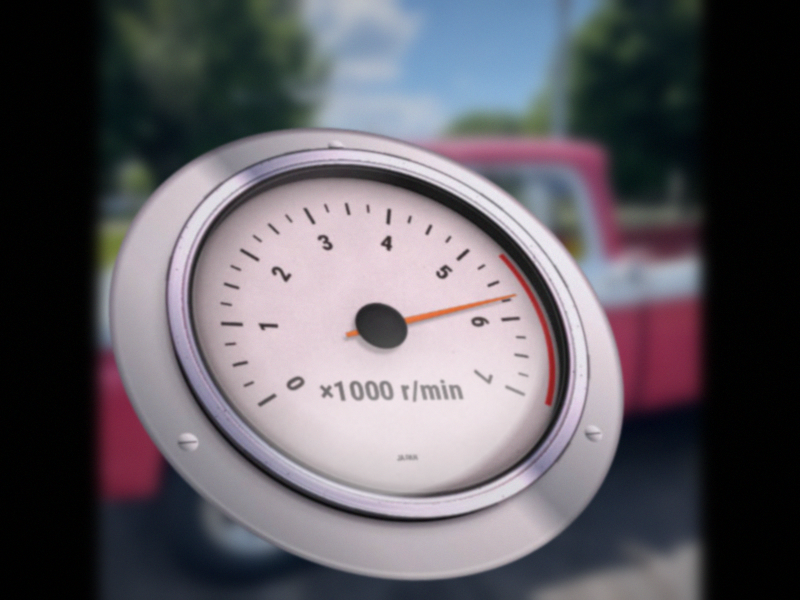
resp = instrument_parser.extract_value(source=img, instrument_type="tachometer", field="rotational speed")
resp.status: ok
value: 5750 rpm
